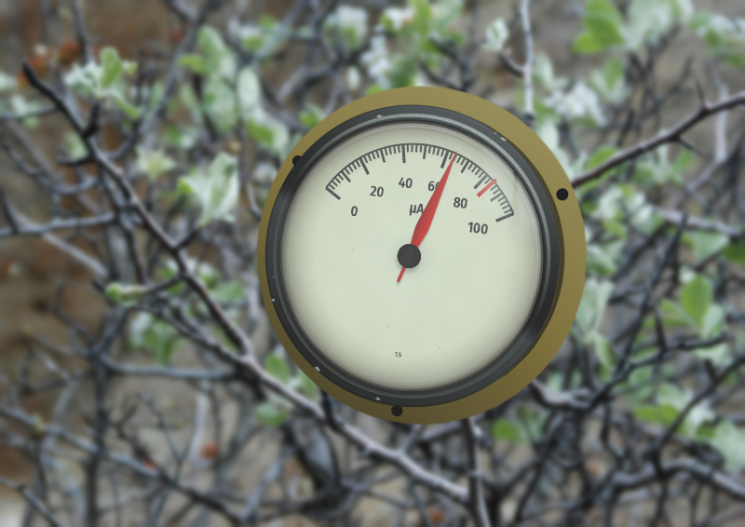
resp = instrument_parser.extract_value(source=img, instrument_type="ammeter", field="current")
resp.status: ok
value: 64 µA
